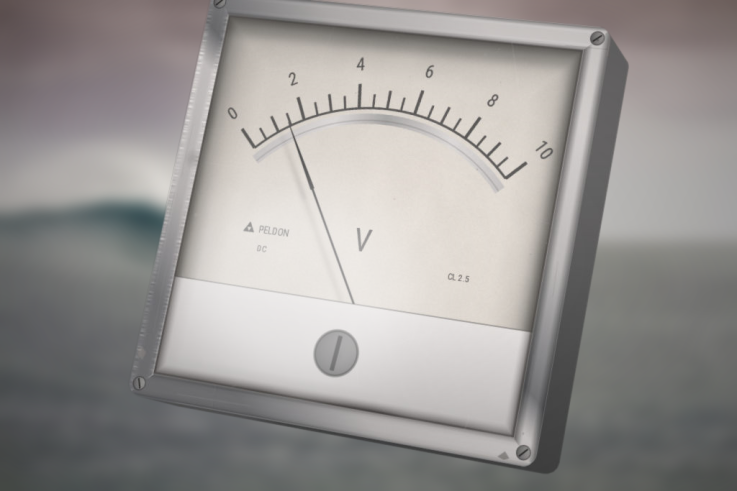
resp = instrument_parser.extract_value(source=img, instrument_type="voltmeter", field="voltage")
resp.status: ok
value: 1.5 V
